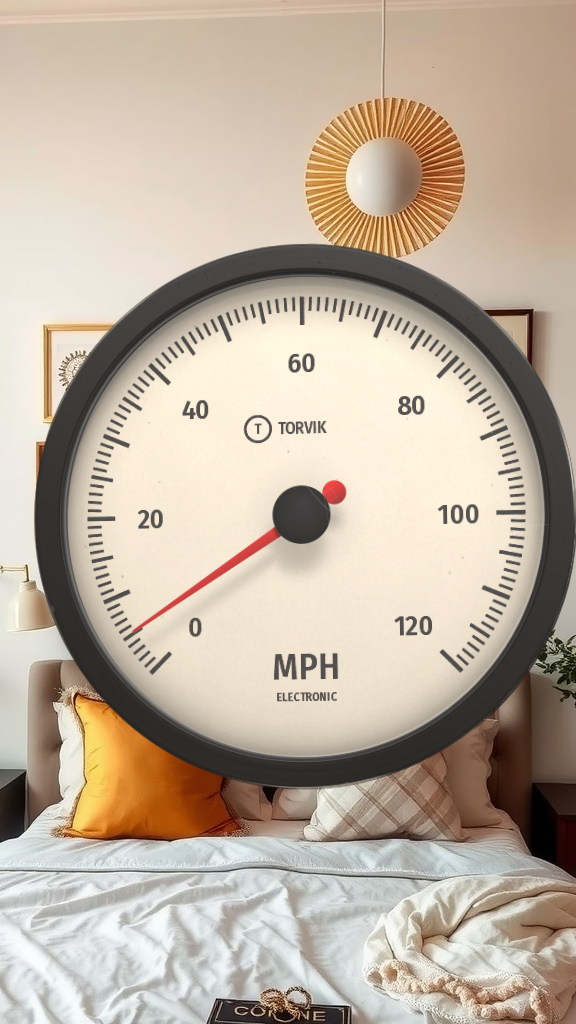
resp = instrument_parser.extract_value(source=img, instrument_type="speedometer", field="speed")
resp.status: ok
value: 5 mph
